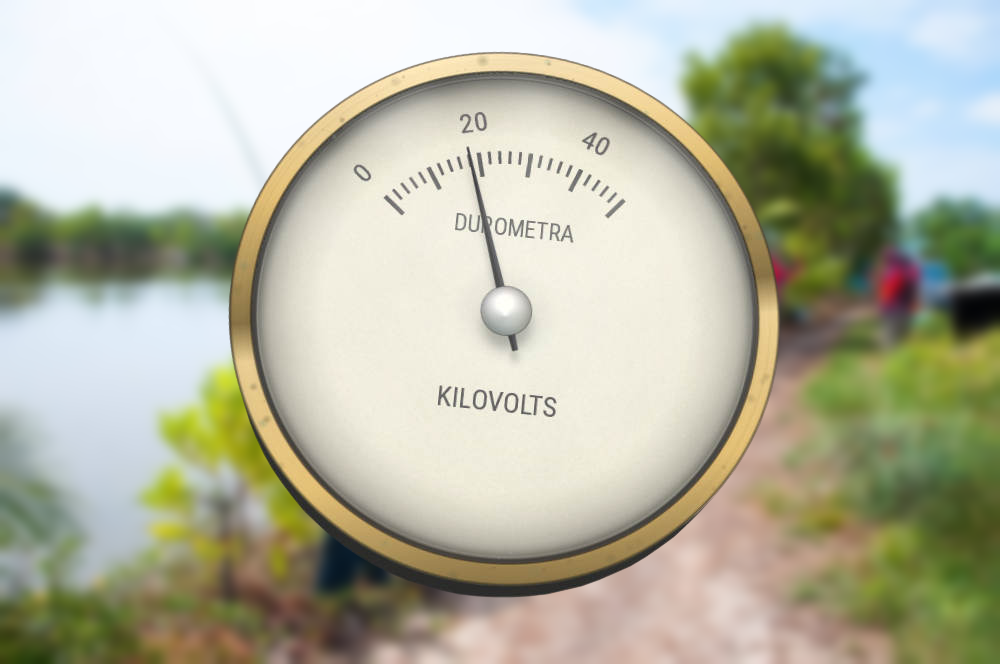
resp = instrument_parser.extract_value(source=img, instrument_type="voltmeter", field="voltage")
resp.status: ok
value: 18 kV
